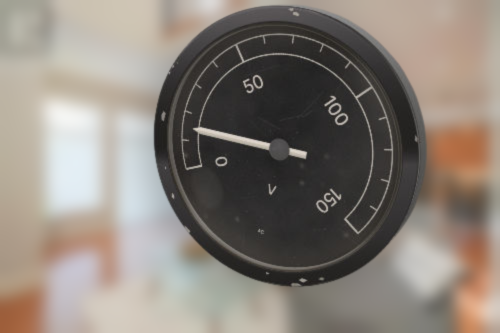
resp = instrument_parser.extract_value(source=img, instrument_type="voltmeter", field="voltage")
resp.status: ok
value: 15 V
